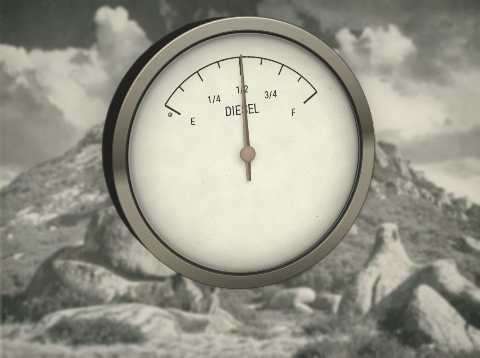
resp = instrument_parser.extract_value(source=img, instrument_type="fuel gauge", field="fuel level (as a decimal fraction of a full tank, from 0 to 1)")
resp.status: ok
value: 0.5
